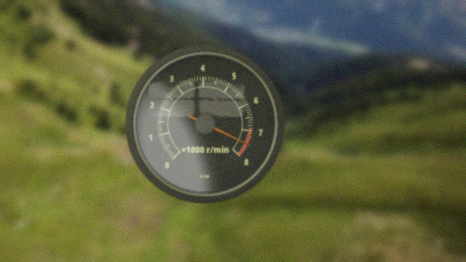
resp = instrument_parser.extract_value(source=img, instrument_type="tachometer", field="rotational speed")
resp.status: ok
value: 7500 rpm
